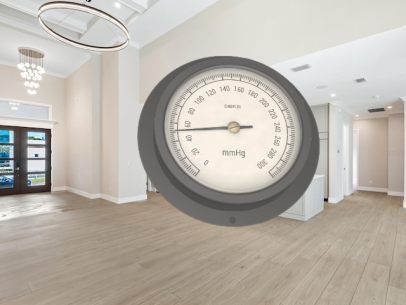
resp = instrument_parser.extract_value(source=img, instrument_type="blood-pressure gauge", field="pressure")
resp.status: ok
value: 50 mmHg
